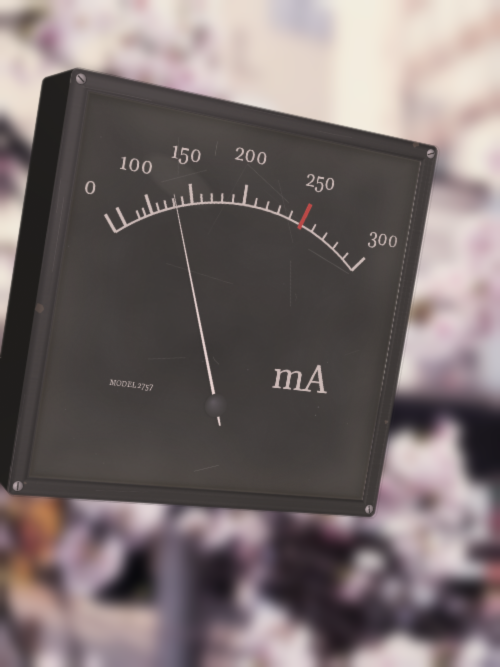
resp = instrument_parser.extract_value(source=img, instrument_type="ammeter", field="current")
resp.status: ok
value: 130 mA
